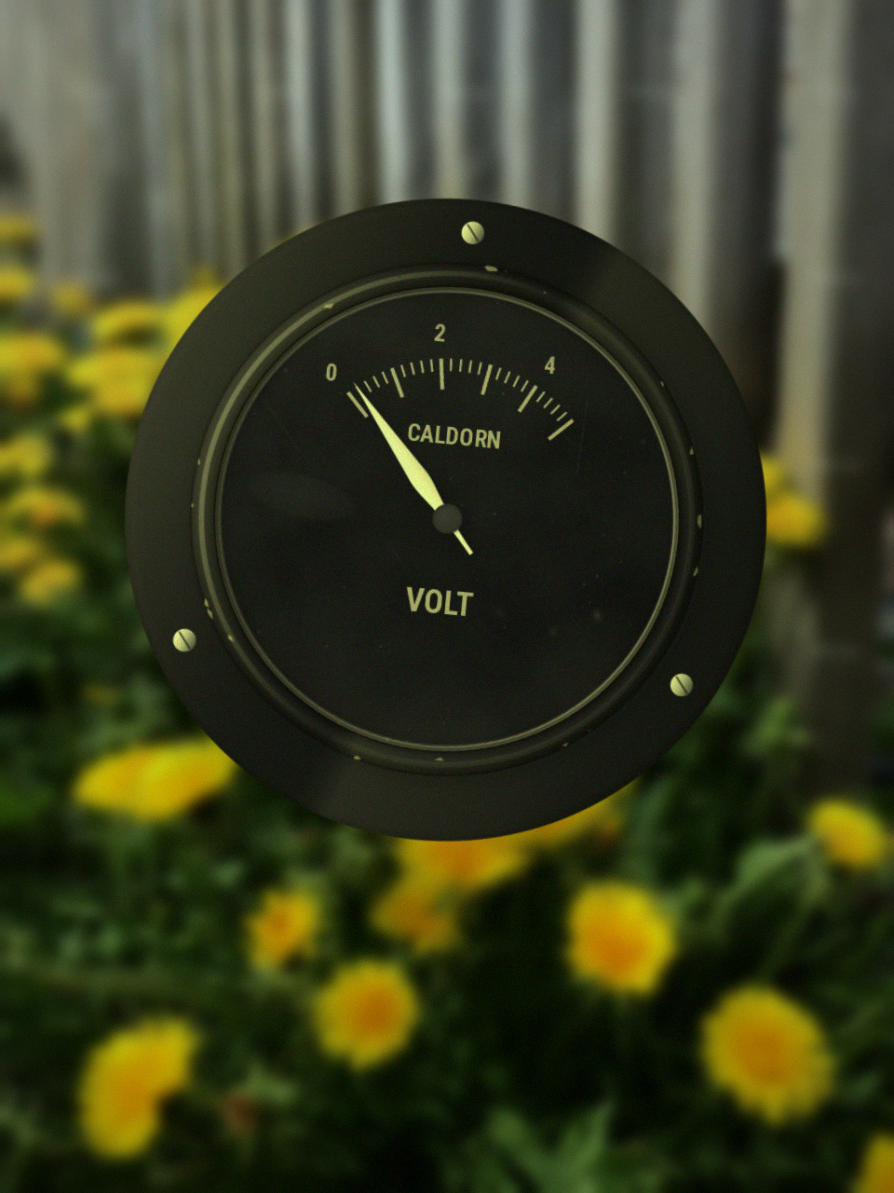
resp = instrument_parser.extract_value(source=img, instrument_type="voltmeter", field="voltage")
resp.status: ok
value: 0.2 V
